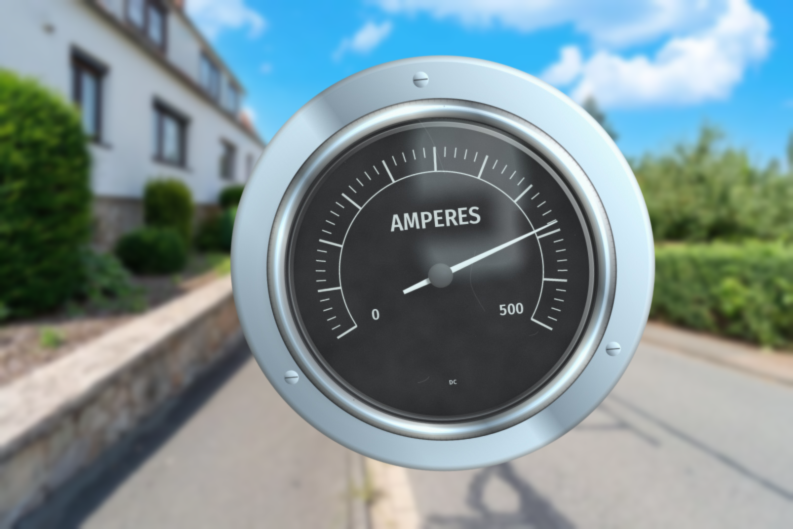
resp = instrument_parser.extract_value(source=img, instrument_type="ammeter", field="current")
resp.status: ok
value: 390 A
